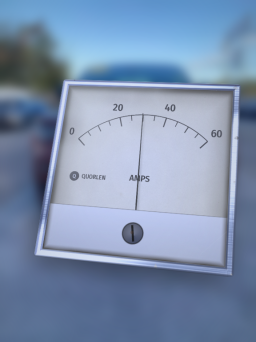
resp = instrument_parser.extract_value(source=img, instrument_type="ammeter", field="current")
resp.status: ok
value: 30 A
